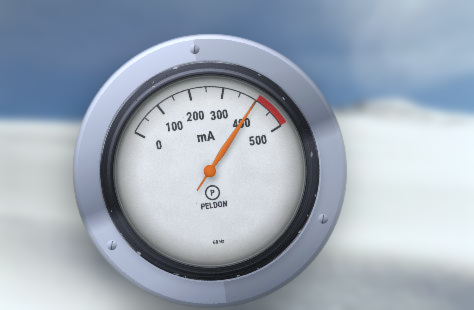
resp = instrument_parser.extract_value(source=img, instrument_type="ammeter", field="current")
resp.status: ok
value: 400 mA
